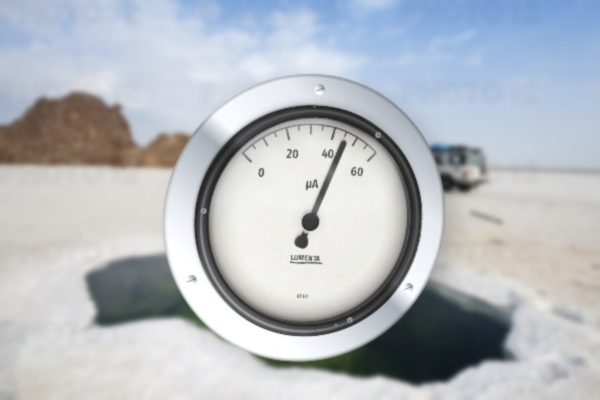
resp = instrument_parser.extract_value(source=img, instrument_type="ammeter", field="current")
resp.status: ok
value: 45 µA
